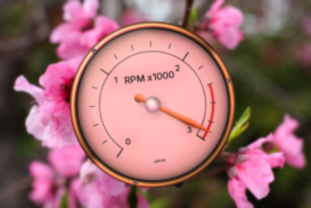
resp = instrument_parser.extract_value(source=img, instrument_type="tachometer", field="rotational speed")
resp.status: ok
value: 2900 rpm
